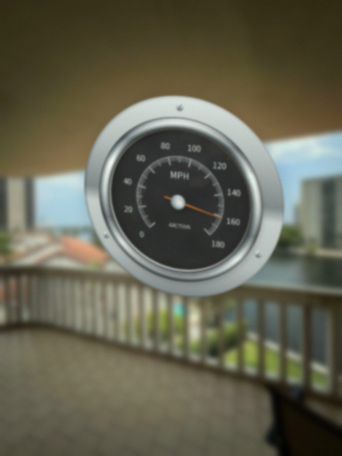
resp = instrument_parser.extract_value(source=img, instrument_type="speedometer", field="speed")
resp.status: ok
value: 160 mph
